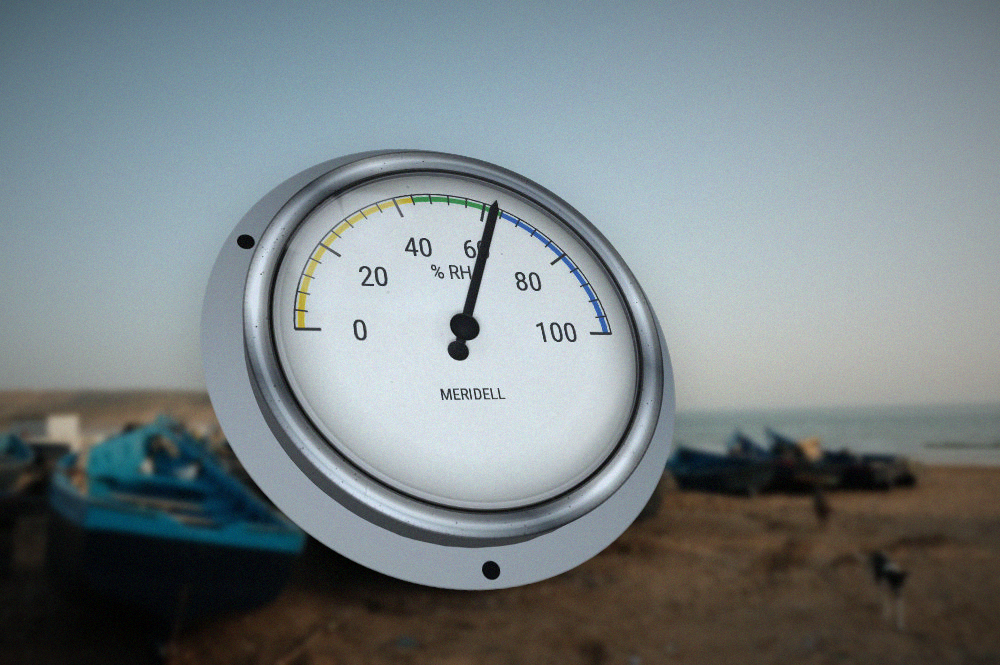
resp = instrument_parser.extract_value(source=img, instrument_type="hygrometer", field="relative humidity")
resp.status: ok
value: 62 %
